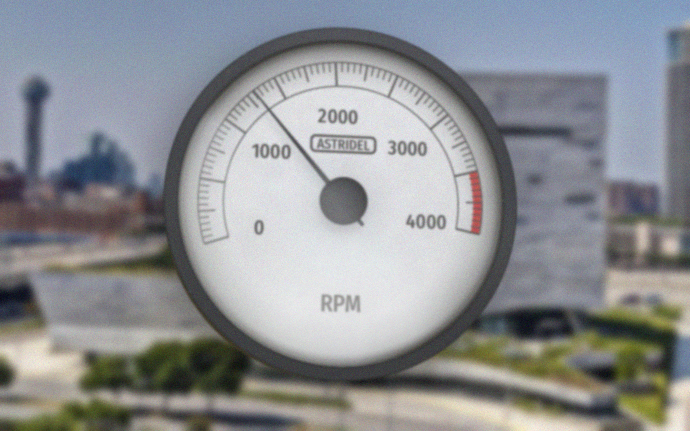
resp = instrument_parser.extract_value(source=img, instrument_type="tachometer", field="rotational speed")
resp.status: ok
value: 1300 rpm
